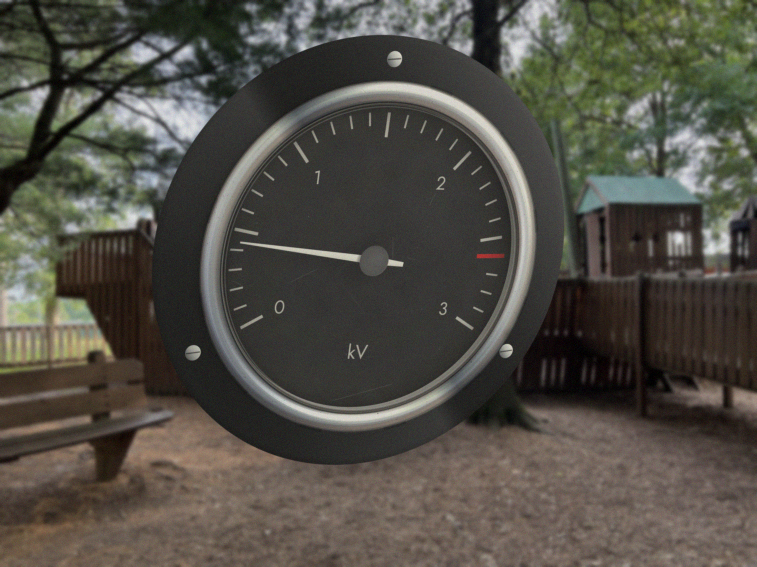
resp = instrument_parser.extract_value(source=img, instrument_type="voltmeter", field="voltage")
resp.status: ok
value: 0.45 kV
